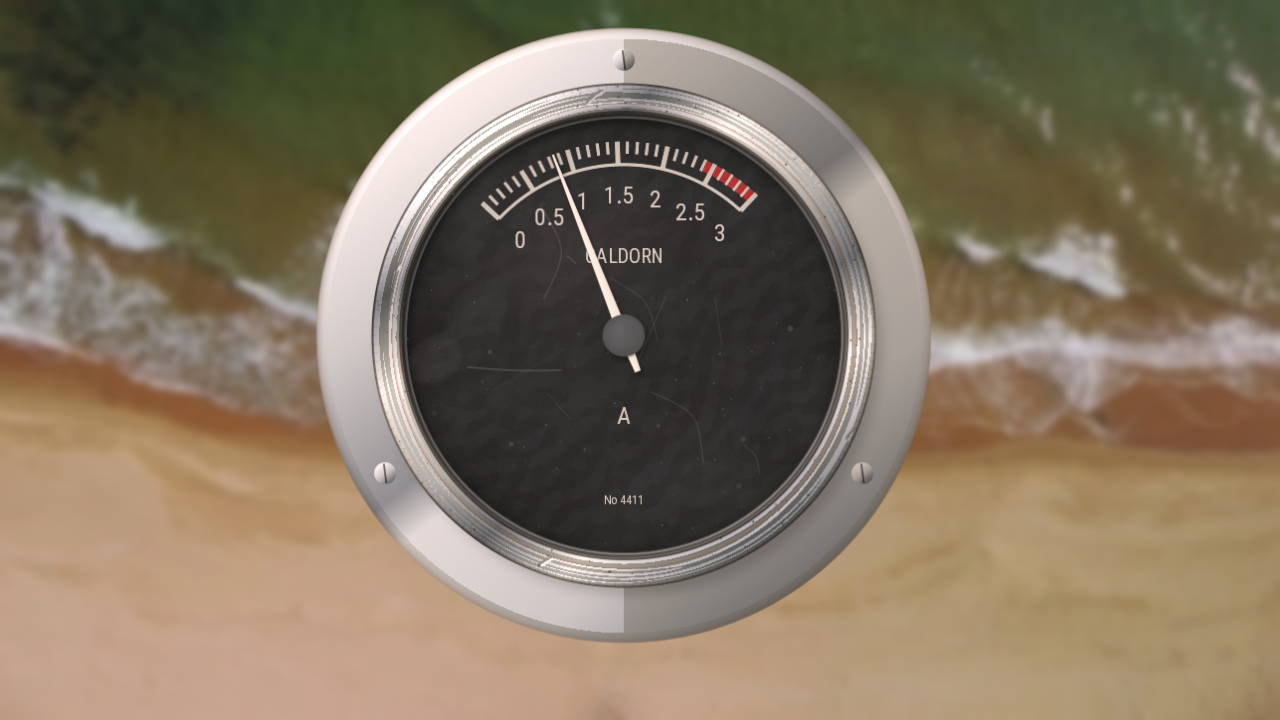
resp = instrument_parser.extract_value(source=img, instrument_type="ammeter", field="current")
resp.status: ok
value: 0.85 A
